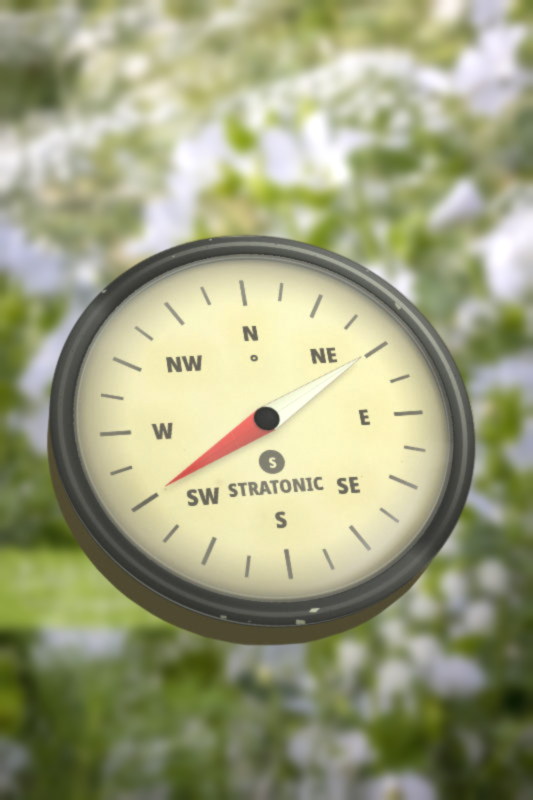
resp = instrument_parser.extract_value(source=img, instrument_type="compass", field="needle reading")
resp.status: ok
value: 240 °
